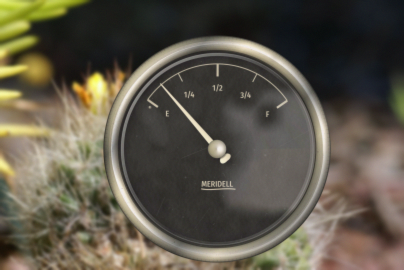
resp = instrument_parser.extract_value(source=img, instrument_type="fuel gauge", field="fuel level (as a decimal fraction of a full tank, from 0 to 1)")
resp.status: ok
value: 0.125
